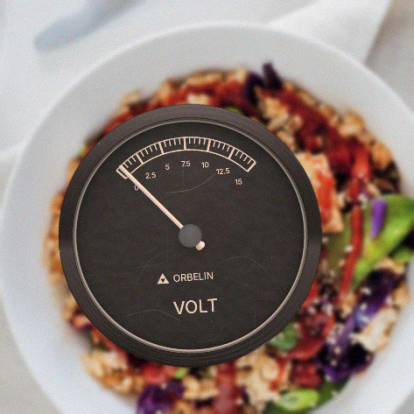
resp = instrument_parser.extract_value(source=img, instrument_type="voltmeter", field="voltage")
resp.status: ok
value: 0.5 V
